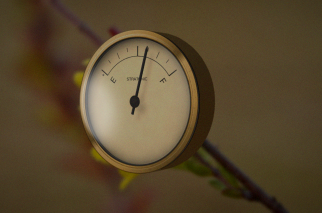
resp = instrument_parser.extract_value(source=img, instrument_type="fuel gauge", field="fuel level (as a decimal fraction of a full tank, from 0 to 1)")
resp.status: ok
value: 0.625
